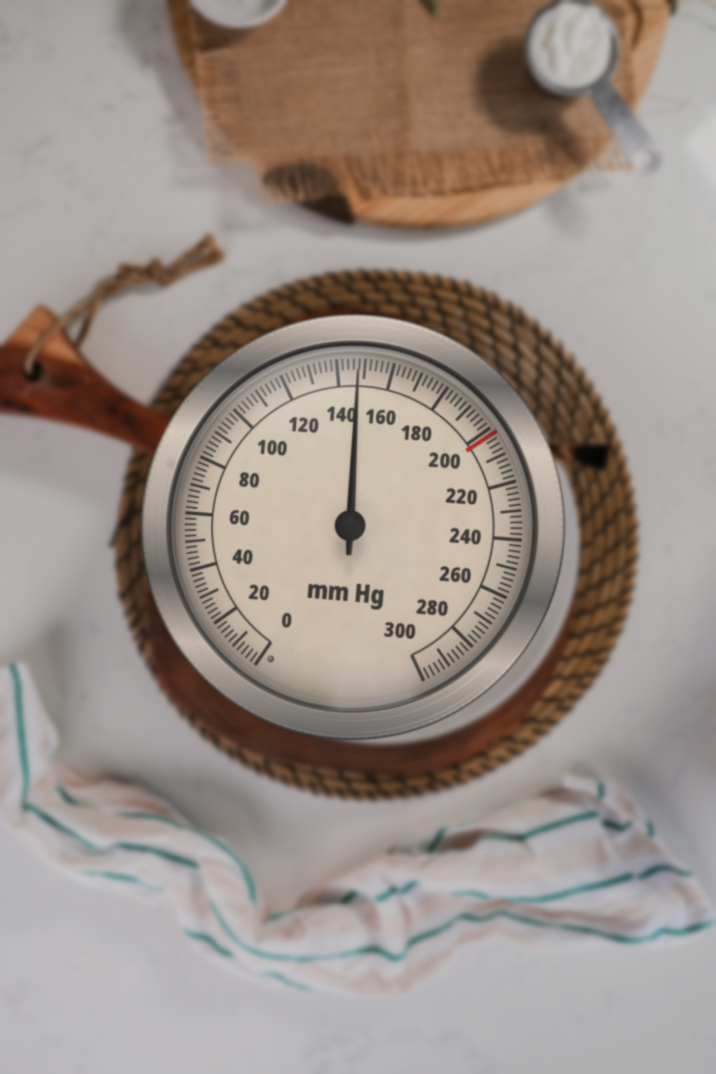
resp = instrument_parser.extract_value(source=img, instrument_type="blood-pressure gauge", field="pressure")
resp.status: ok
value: 148 mmHg
